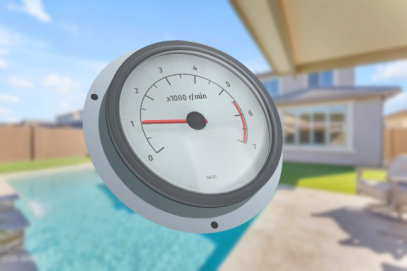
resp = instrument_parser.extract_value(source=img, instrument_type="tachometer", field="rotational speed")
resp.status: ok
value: 1000 rpm
